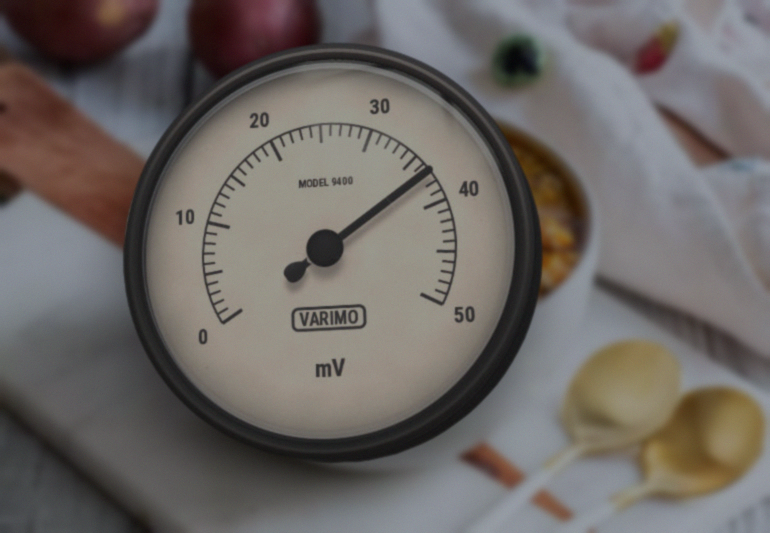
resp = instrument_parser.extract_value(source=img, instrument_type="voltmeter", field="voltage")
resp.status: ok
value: 37 mV
